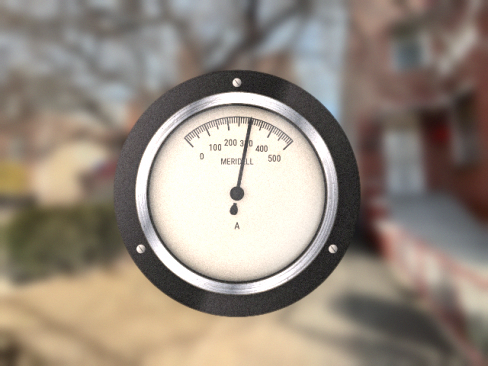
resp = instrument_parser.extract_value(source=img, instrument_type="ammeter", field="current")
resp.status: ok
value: 300 A
